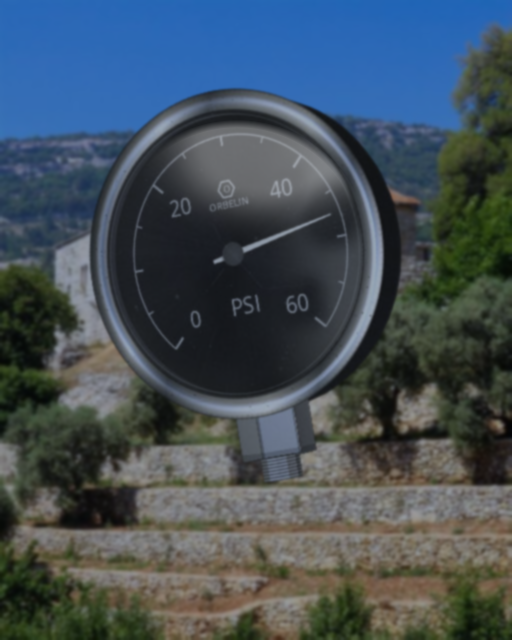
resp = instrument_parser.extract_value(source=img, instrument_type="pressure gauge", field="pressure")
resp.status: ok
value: 47.5 psi
